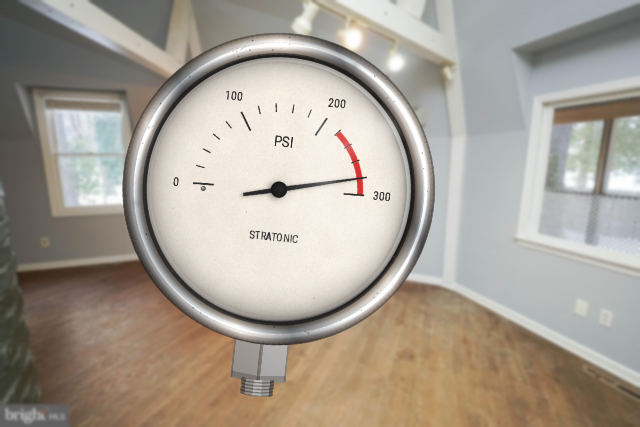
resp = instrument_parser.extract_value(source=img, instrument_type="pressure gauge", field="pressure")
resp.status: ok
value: 280 psi
